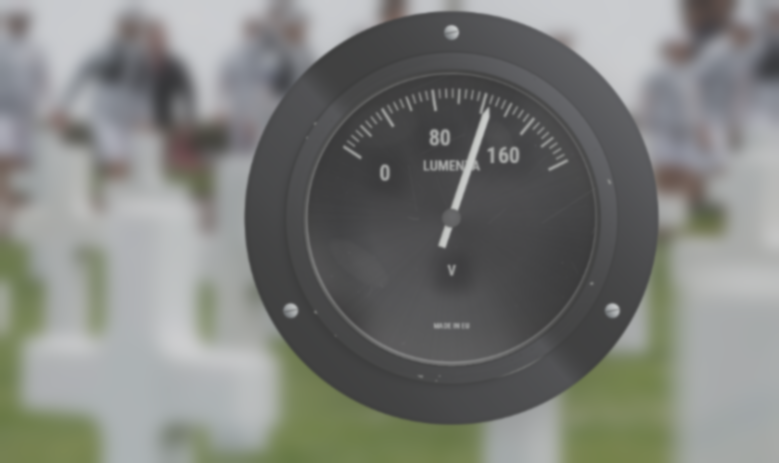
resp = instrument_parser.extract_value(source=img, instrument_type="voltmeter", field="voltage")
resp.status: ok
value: 125 V
